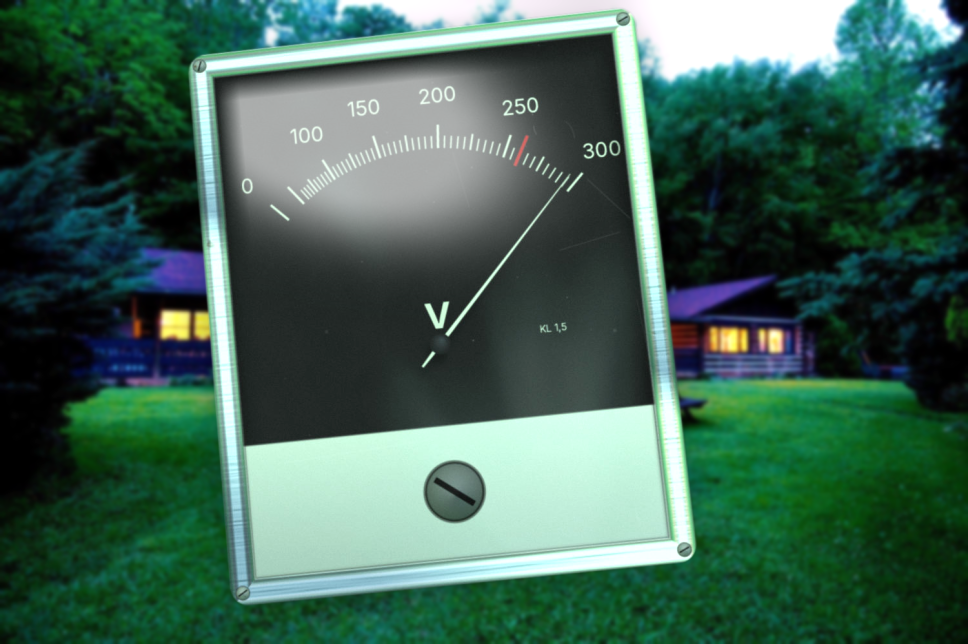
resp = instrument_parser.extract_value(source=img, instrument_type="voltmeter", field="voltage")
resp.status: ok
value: 295 V
